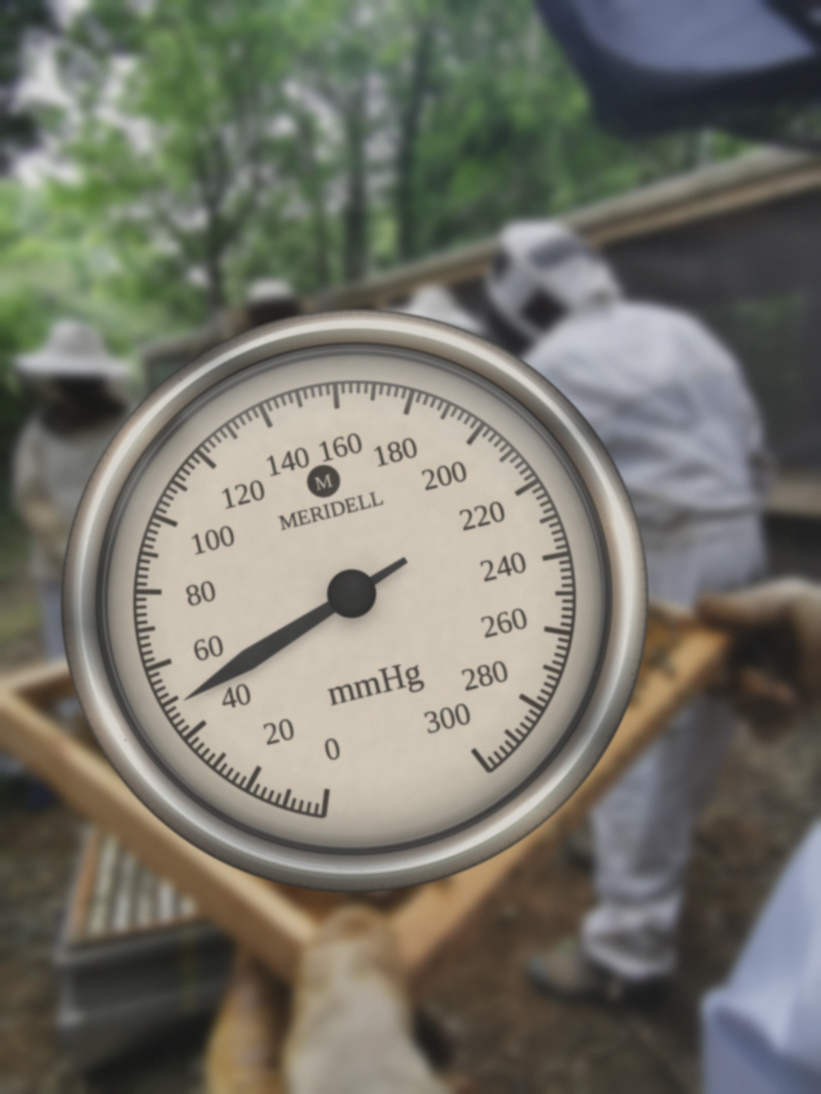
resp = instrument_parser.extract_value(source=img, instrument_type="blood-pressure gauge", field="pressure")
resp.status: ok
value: 48 mmHg
